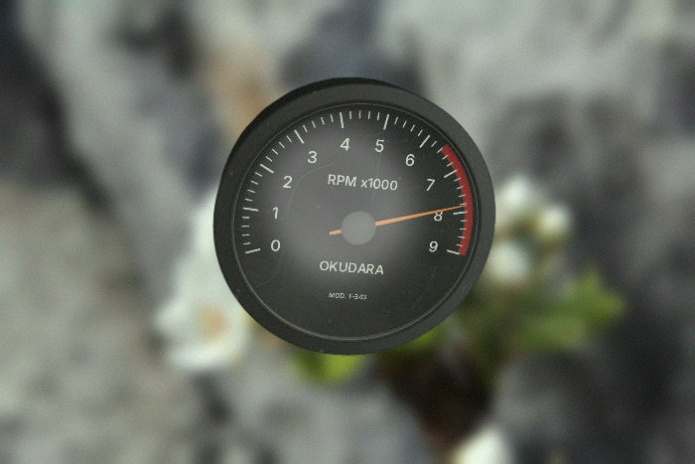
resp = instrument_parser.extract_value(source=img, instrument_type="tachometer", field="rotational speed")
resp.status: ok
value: 7800 rpm
